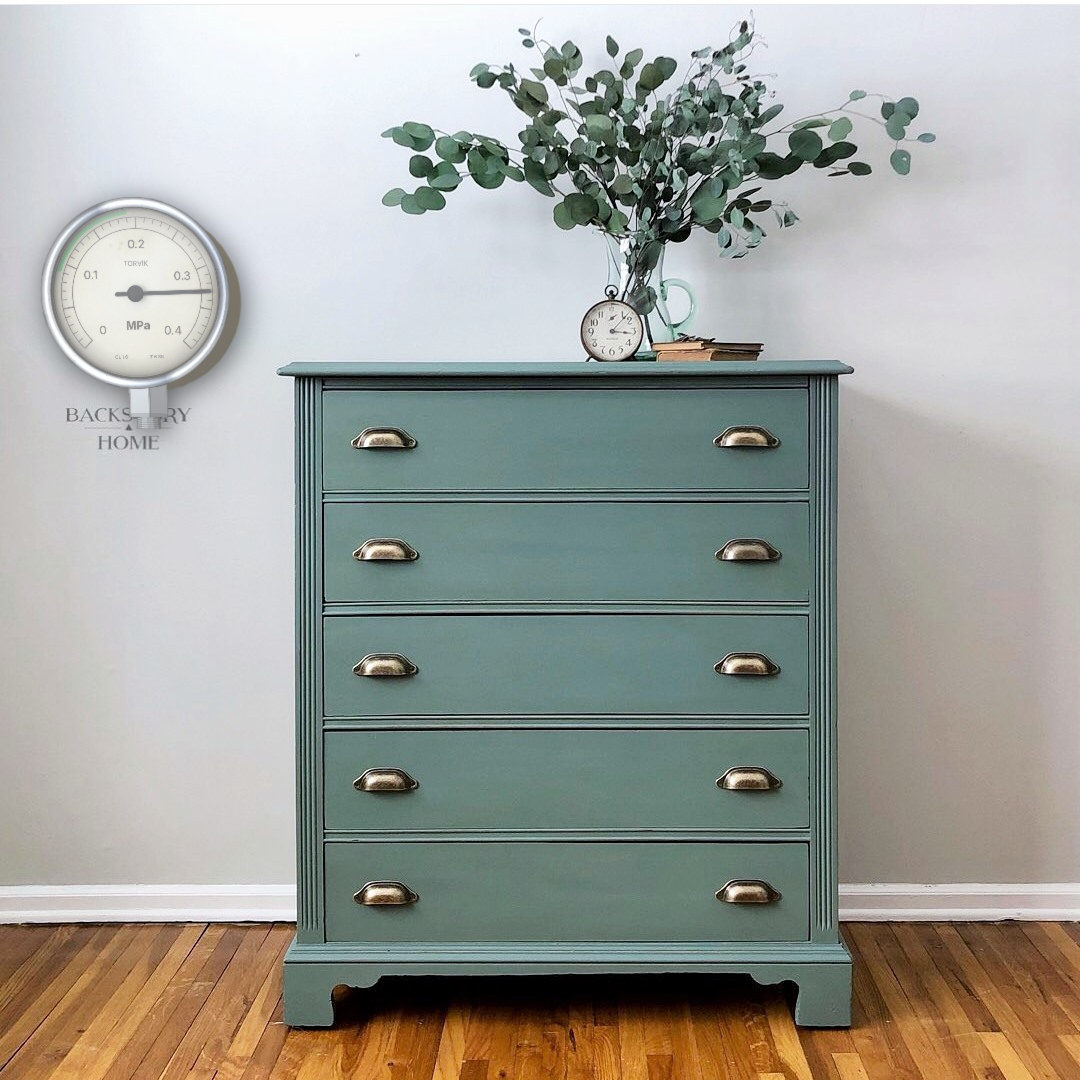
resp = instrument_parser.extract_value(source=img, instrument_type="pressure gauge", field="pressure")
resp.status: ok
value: 0.33 MPa
